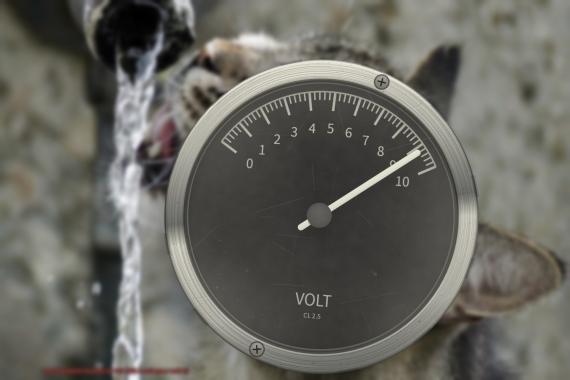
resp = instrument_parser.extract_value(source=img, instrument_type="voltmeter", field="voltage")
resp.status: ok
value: 9.2 V
